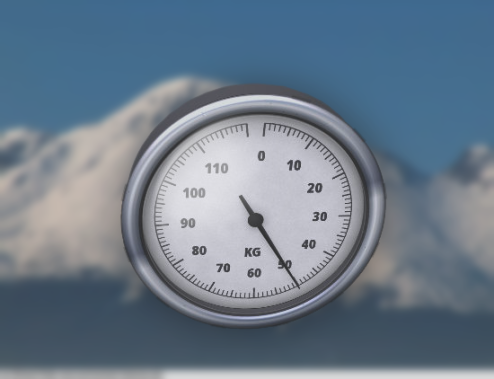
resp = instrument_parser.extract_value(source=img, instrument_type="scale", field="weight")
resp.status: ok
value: 50 kg
